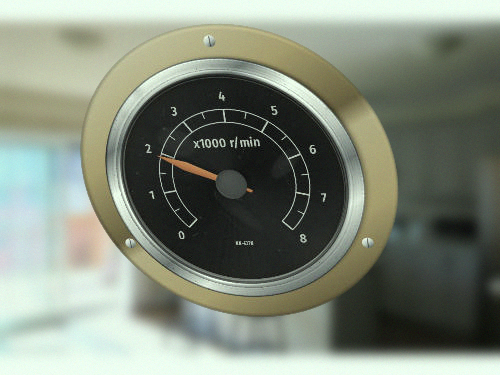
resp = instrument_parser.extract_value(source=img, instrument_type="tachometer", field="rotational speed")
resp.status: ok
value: 2000 rpm
